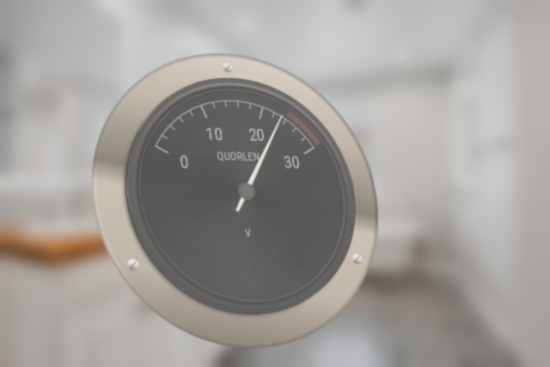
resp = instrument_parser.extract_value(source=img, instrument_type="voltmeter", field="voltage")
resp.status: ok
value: 23 V
